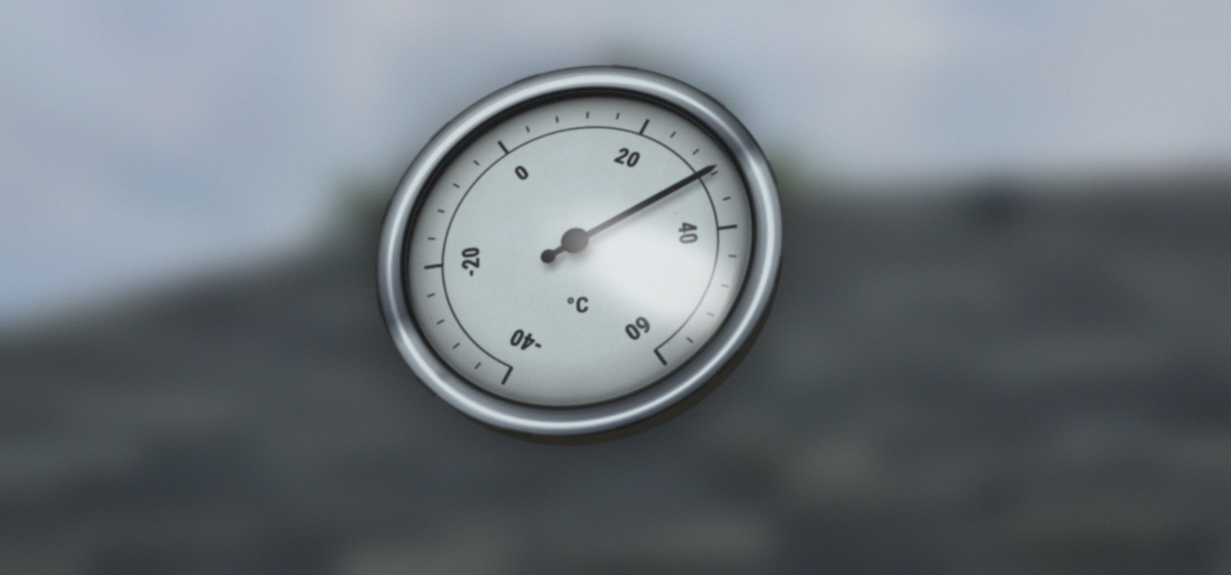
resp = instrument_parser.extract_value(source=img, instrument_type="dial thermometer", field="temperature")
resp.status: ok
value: 32 °C
